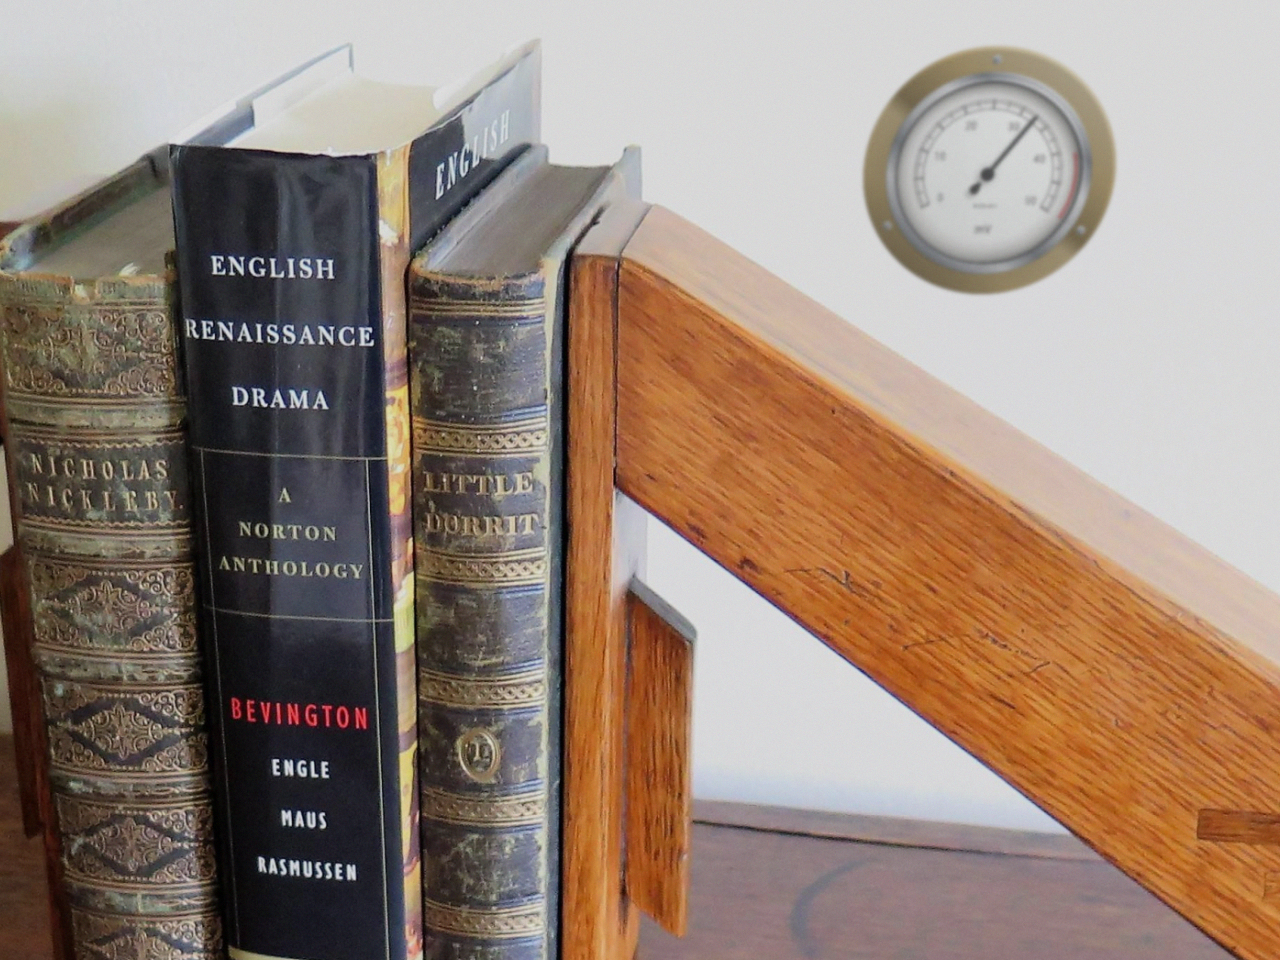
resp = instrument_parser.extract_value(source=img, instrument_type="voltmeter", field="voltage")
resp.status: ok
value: 32.5 mV
